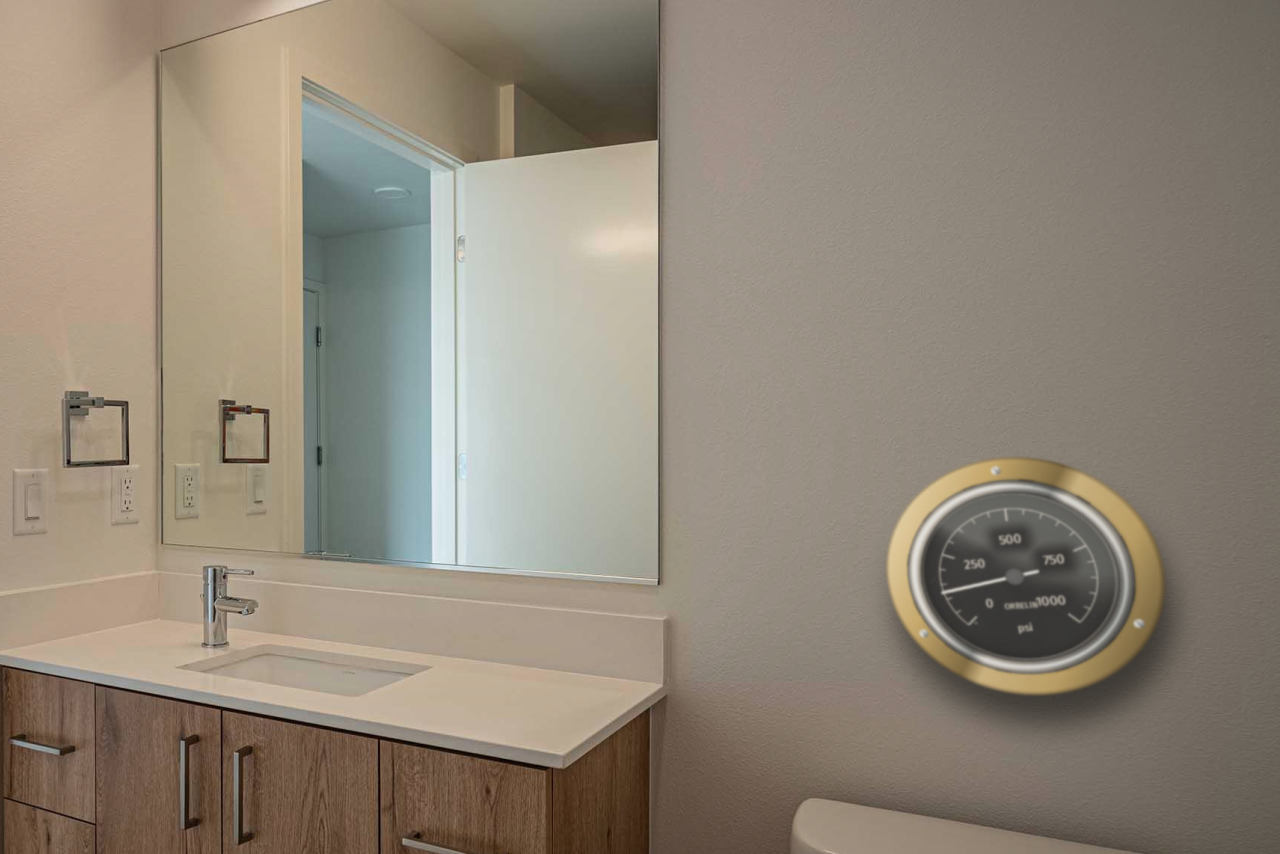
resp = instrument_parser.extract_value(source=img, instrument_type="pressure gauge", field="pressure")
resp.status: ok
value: 125 psi
